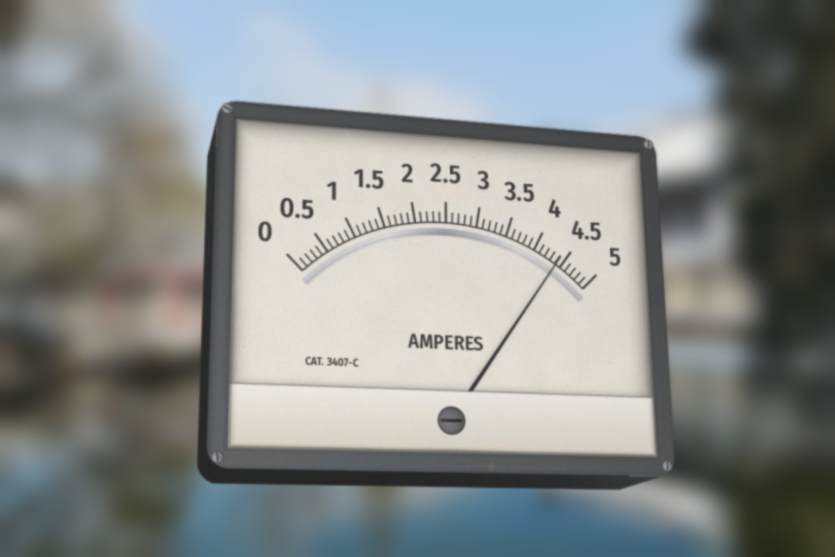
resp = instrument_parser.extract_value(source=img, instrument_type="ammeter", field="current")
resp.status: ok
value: 4.4 A
